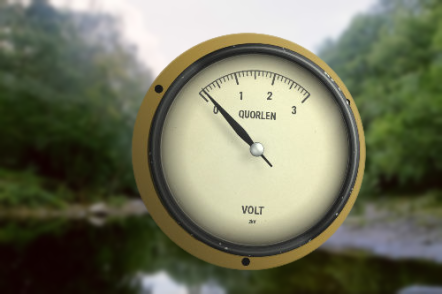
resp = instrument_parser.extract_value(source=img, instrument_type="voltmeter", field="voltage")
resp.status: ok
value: 0.1 V
